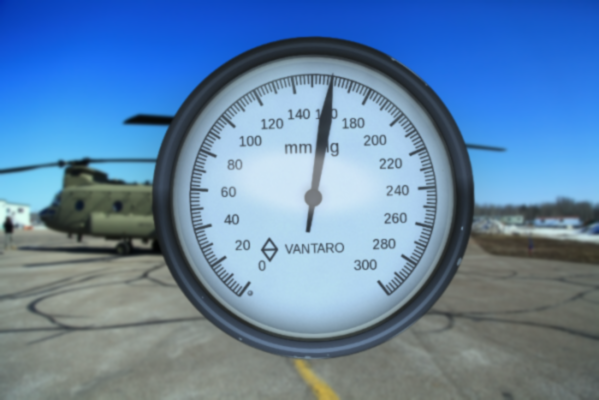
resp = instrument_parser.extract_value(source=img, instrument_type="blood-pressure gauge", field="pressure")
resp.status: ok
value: 160 mmHg
